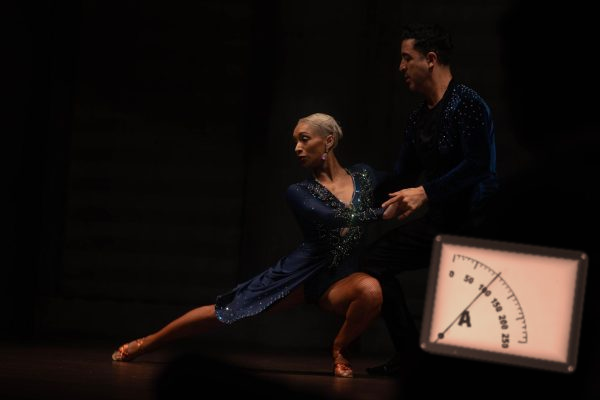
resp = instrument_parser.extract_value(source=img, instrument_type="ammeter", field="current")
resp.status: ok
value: 100 A
